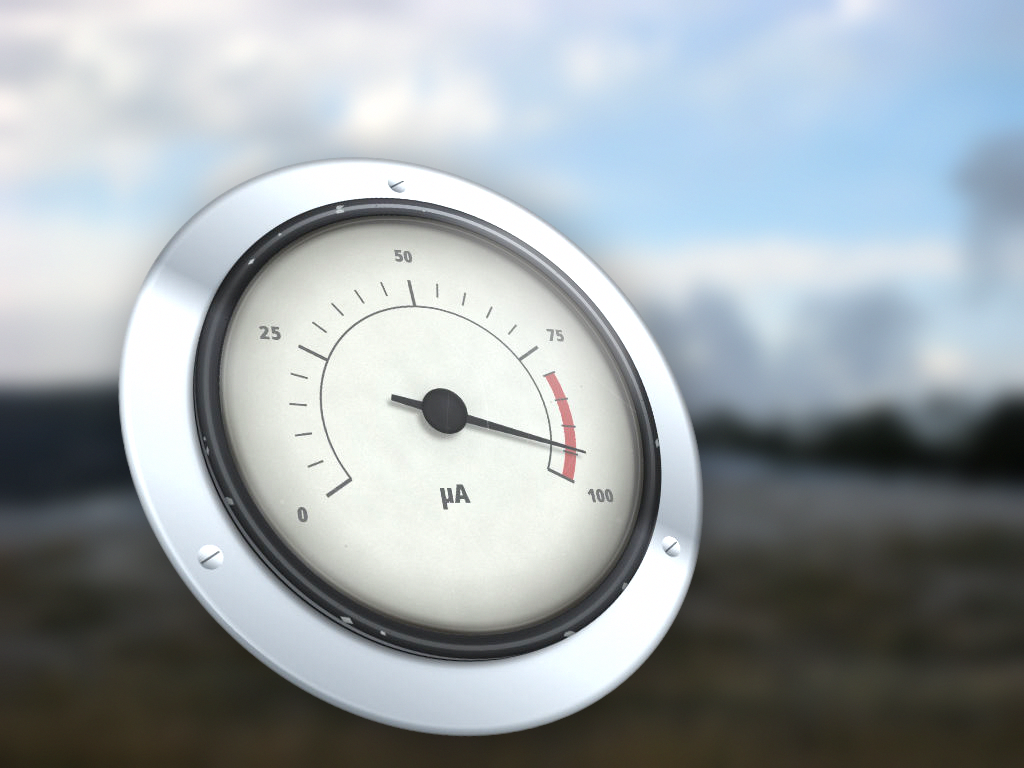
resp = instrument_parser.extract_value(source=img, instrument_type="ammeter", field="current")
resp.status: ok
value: 95 µA
